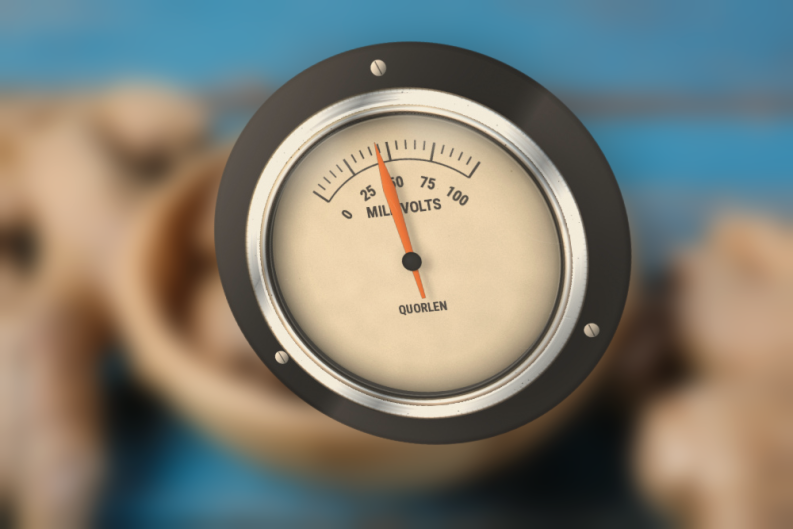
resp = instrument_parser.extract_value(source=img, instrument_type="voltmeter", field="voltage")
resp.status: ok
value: 45 mV
